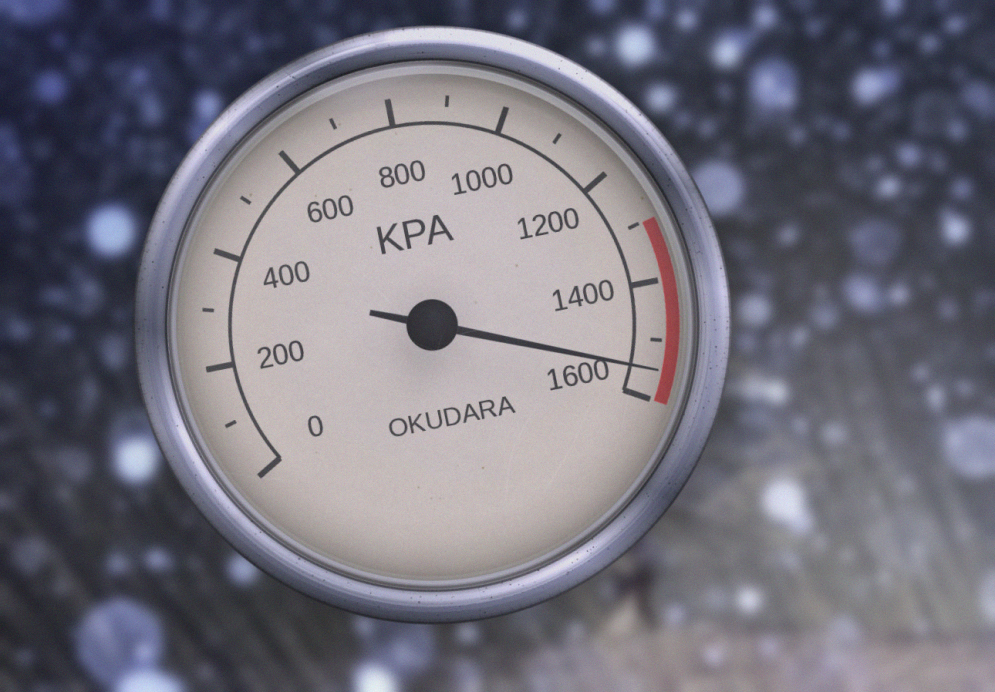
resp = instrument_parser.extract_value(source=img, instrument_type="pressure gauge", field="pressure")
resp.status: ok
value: 1550 kPa
